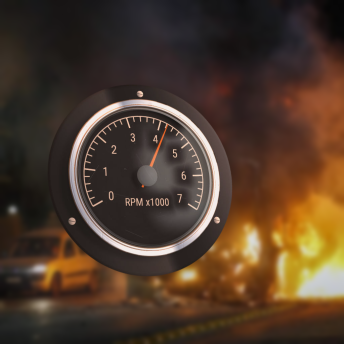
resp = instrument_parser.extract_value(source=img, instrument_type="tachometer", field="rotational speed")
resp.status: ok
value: 4200 rpm
